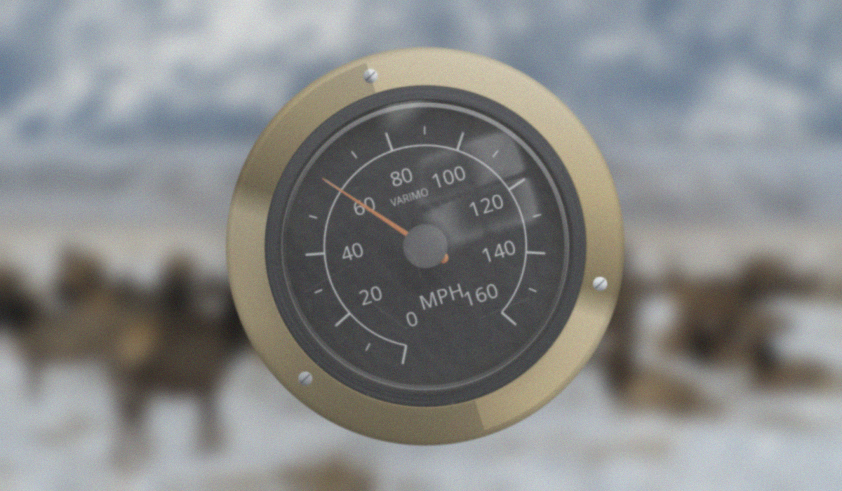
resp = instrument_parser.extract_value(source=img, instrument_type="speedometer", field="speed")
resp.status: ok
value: 60 mph
